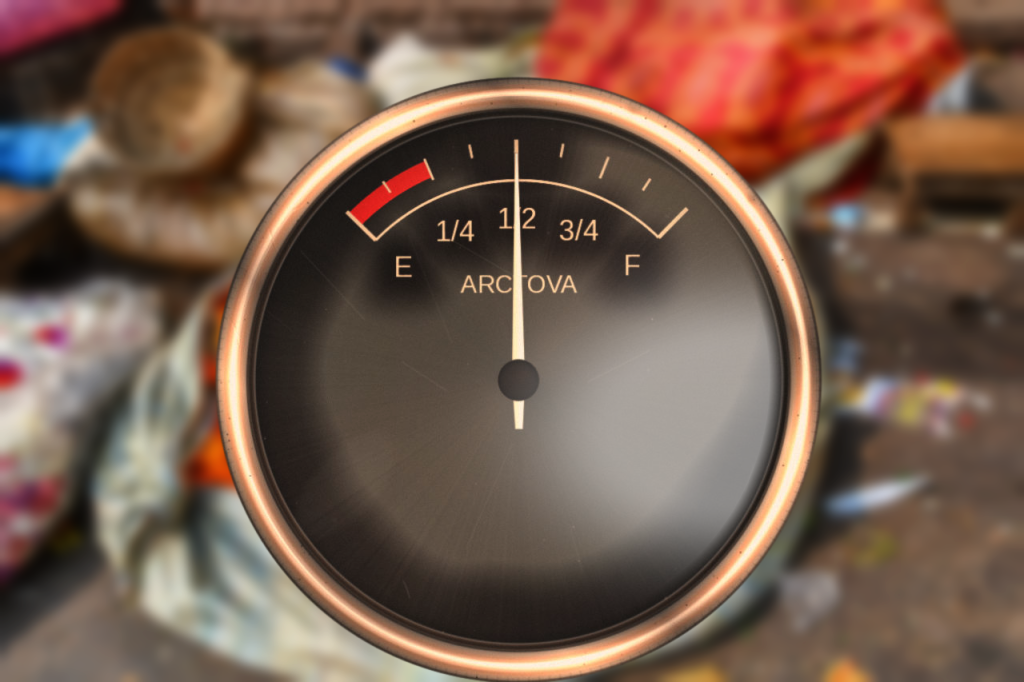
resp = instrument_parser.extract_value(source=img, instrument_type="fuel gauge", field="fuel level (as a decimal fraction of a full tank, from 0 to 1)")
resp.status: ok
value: 0.5
